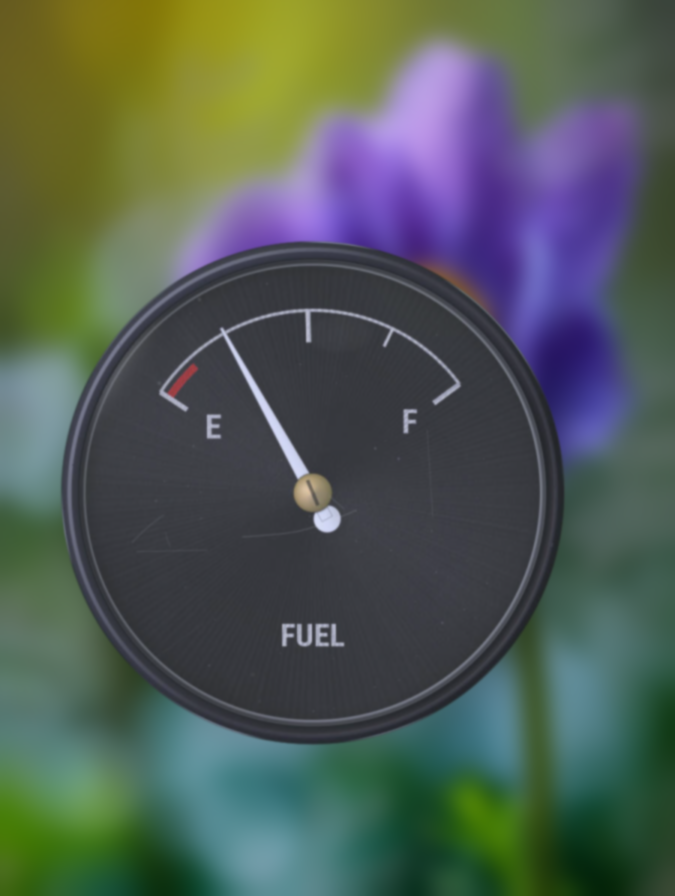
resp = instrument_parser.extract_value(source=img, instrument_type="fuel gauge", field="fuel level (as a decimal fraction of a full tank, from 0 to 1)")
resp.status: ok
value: 0.25
